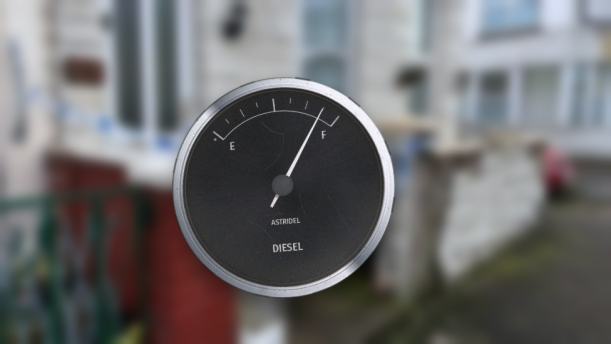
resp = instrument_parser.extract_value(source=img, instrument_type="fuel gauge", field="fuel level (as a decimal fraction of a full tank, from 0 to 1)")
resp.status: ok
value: 0.875
